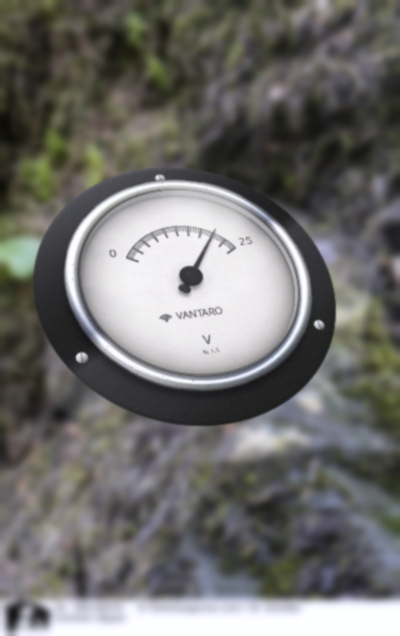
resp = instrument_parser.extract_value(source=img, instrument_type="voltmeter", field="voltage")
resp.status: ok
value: 20 V
